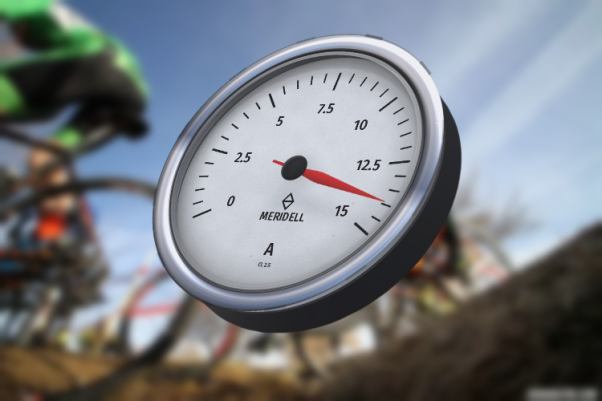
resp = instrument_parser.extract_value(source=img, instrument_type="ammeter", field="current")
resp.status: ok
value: 14 A
